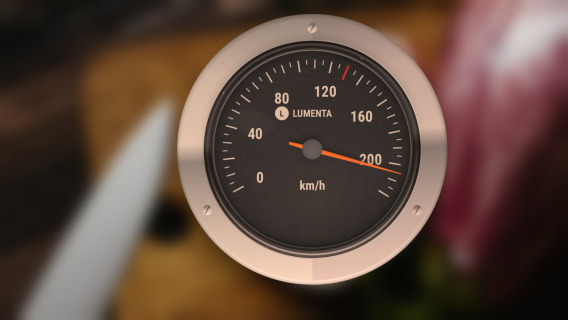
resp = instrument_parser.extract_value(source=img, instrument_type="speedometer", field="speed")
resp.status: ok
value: 205 km/h
